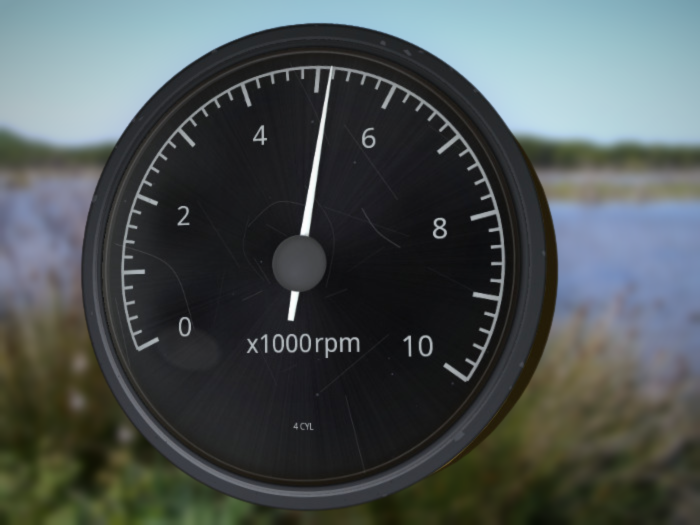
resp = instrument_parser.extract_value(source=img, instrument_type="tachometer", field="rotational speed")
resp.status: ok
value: 5200 rpm
